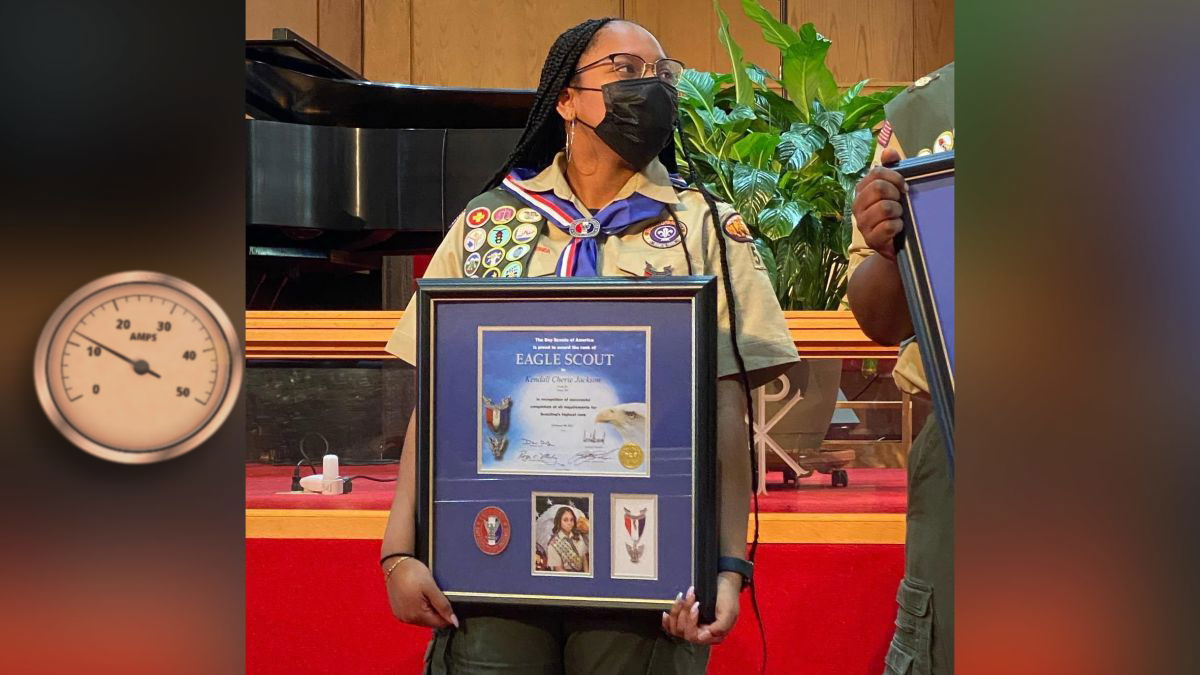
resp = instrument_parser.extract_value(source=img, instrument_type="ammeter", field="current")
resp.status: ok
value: 12 A
